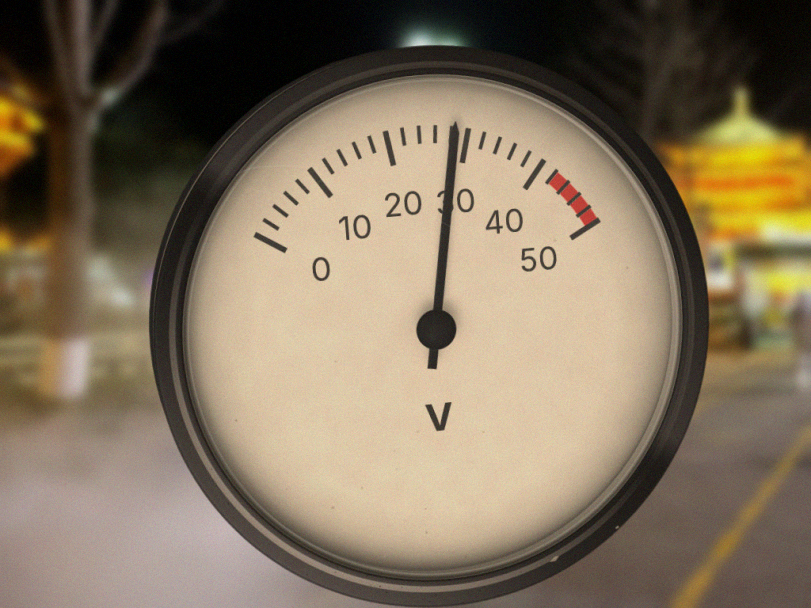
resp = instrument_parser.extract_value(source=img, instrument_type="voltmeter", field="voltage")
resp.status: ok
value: 28 V
